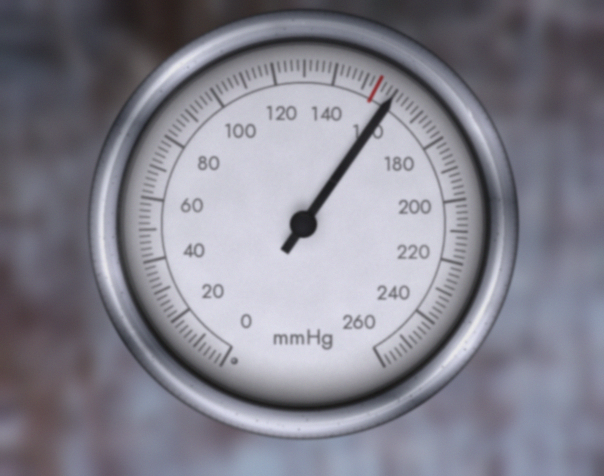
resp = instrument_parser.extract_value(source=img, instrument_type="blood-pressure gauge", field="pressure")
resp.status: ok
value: 160 mmHg
